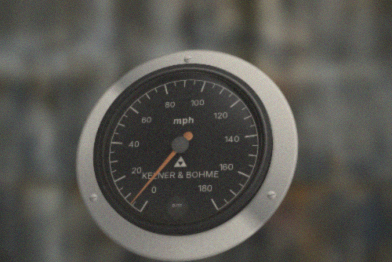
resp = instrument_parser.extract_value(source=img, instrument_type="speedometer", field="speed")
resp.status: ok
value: 5 mph
